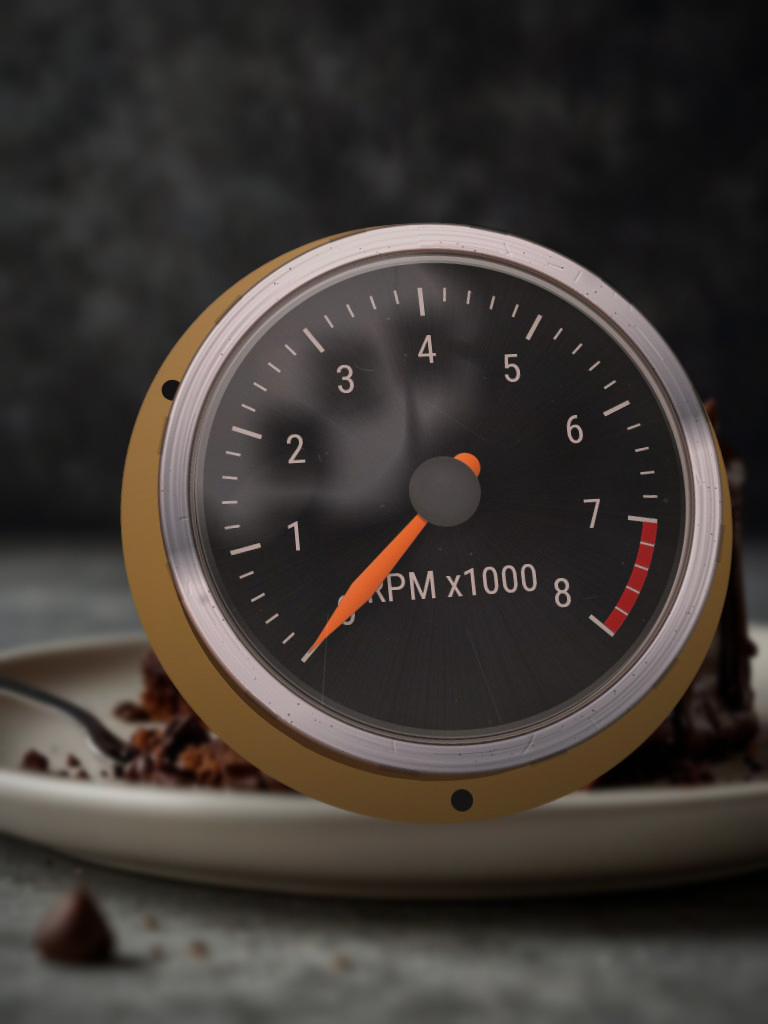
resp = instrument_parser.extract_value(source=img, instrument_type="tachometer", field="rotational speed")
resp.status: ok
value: 0 rpm
